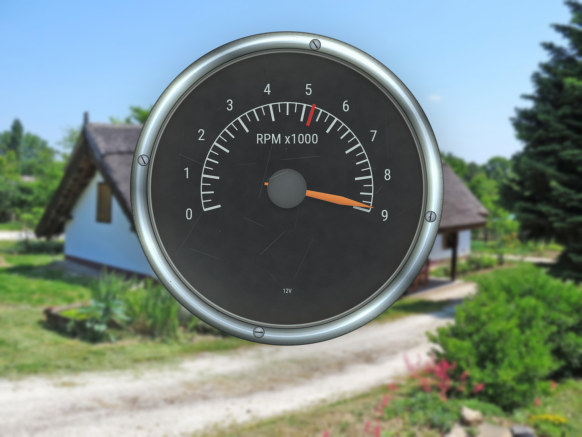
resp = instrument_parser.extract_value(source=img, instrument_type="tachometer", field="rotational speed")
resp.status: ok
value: 8875 rpm
